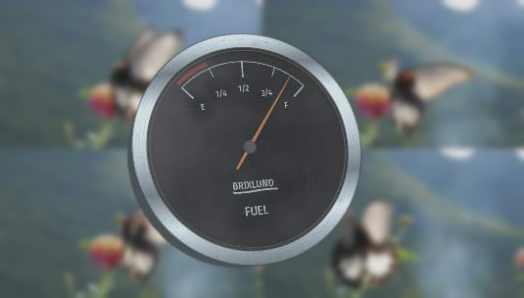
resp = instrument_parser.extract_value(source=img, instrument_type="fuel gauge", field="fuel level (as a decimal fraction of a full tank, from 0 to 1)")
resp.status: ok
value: 0.875
